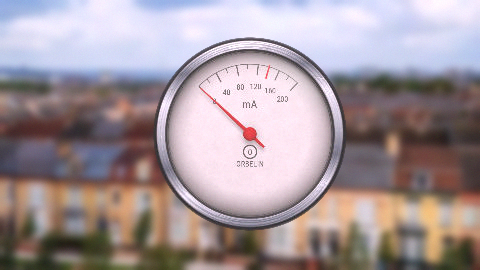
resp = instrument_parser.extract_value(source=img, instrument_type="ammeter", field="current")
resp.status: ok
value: 0 mA
